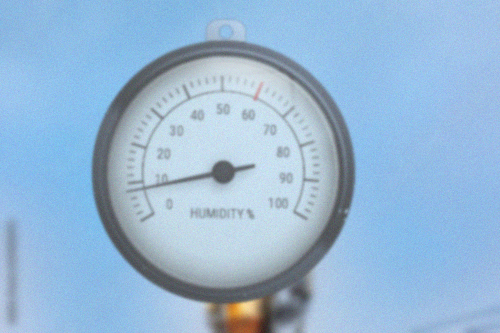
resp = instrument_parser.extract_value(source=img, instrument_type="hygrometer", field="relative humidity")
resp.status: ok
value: 8 %
